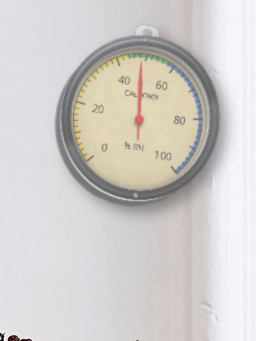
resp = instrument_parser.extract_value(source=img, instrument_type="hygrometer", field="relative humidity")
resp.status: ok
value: 48 %
